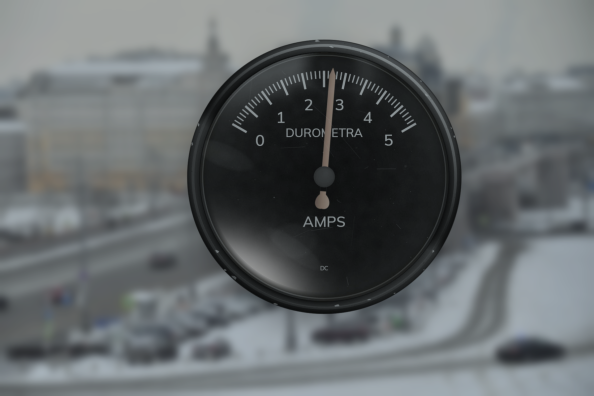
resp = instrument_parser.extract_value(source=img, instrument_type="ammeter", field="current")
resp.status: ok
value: 2.7 A
